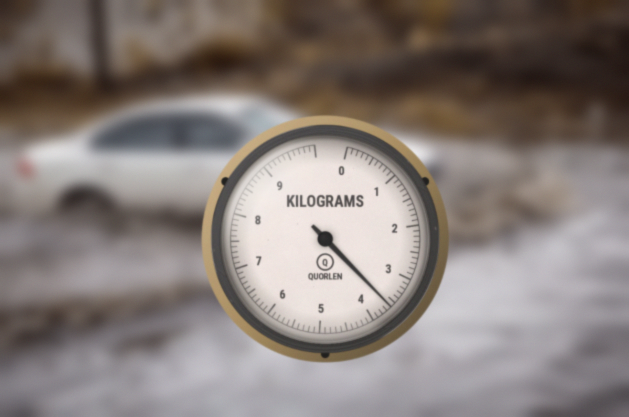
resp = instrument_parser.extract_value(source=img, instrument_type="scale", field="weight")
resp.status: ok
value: 3.6 kg
